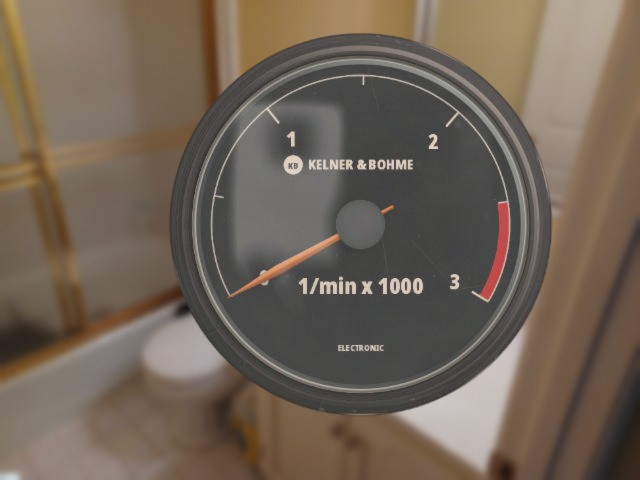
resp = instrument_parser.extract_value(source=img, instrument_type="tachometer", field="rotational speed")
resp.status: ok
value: 0 rpm
